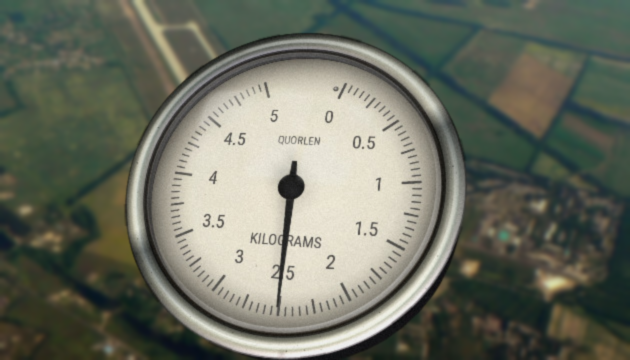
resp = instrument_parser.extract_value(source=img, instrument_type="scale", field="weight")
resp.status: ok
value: 2.5 kg
